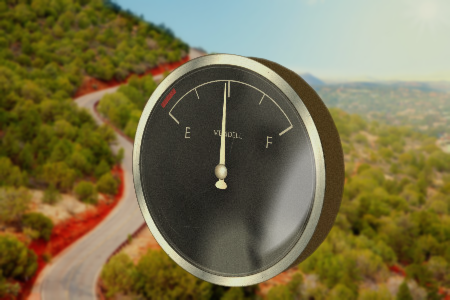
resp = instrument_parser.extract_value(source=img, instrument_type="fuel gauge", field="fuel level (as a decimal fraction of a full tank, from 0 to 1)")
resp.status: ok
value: 0.5
